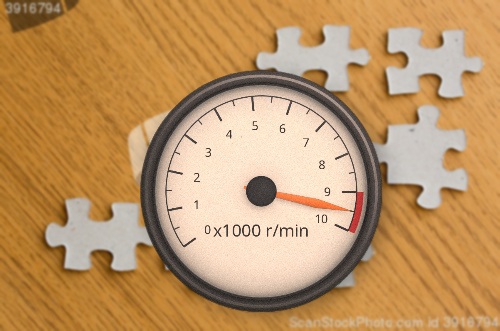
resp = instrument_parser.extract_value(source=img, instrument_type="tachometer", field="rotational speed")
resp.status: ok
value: 9500 rpm
